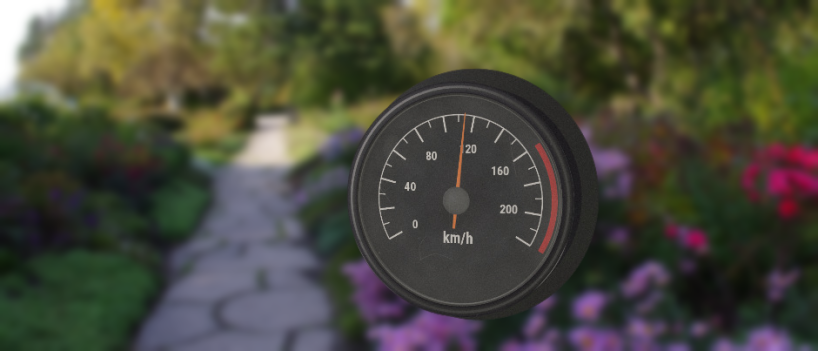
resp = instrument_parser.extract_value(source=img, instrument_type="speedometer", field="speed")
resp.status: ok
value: 115 km/h
